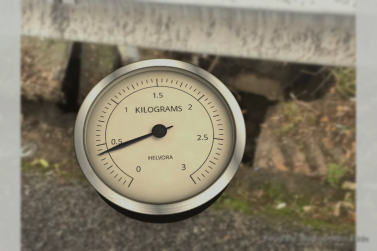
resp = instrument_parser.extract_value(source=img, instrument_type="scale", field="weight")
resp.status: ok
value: 0.4 kg
